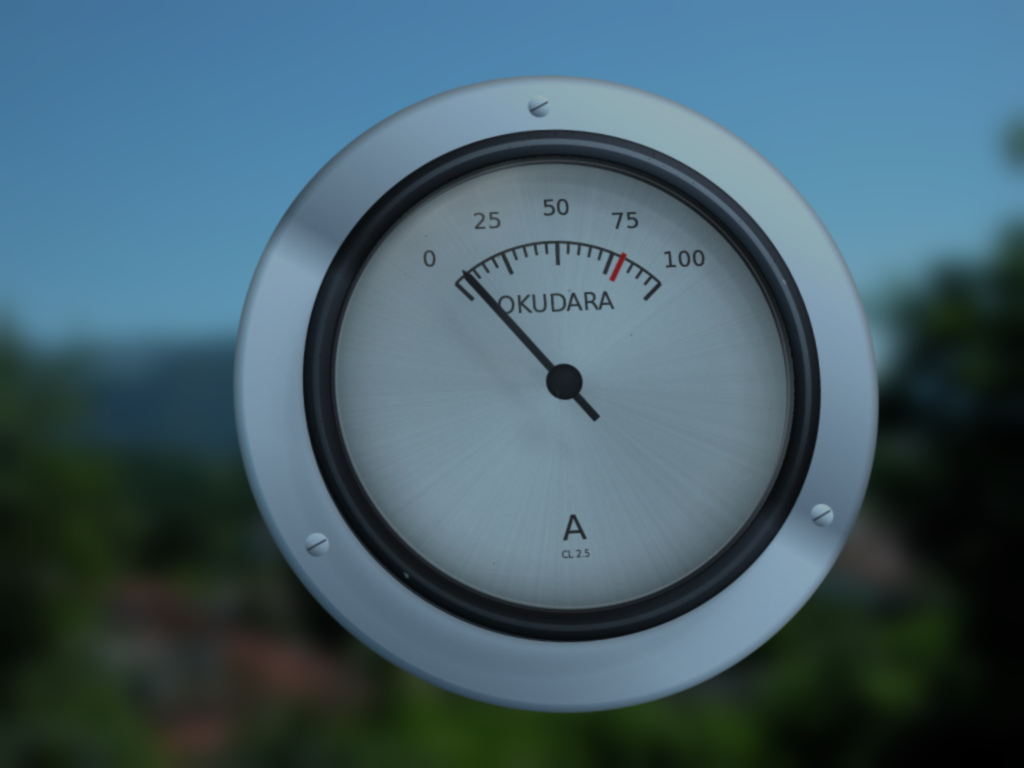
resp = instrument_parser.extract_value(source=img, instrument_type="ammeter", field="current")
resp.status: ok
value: 5 A
